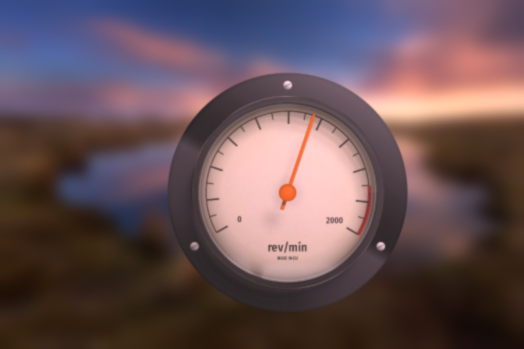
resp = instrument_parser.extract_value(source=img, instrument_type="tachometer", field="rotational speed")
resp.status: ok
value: 1150 rpm
